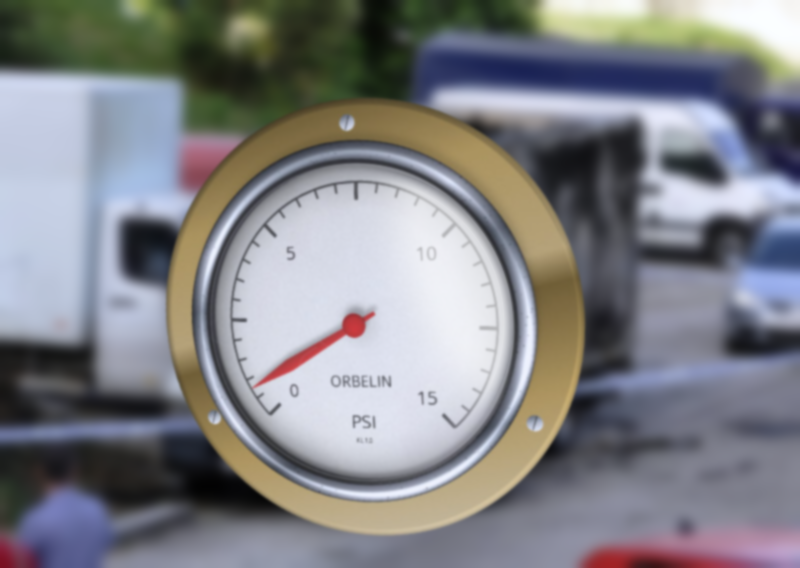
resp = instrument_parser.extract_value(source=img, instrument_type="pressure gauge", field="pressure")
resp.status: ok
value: 0.75 psi
